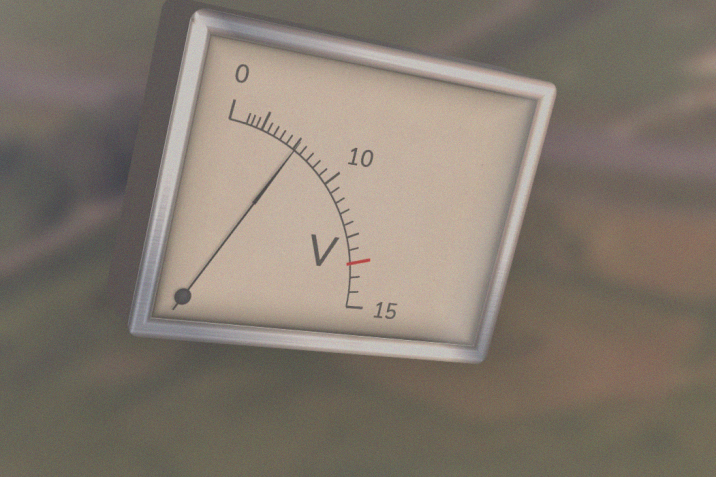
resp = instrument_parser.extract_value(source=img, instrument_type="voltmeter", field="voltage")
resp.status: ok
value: 7.5 V
